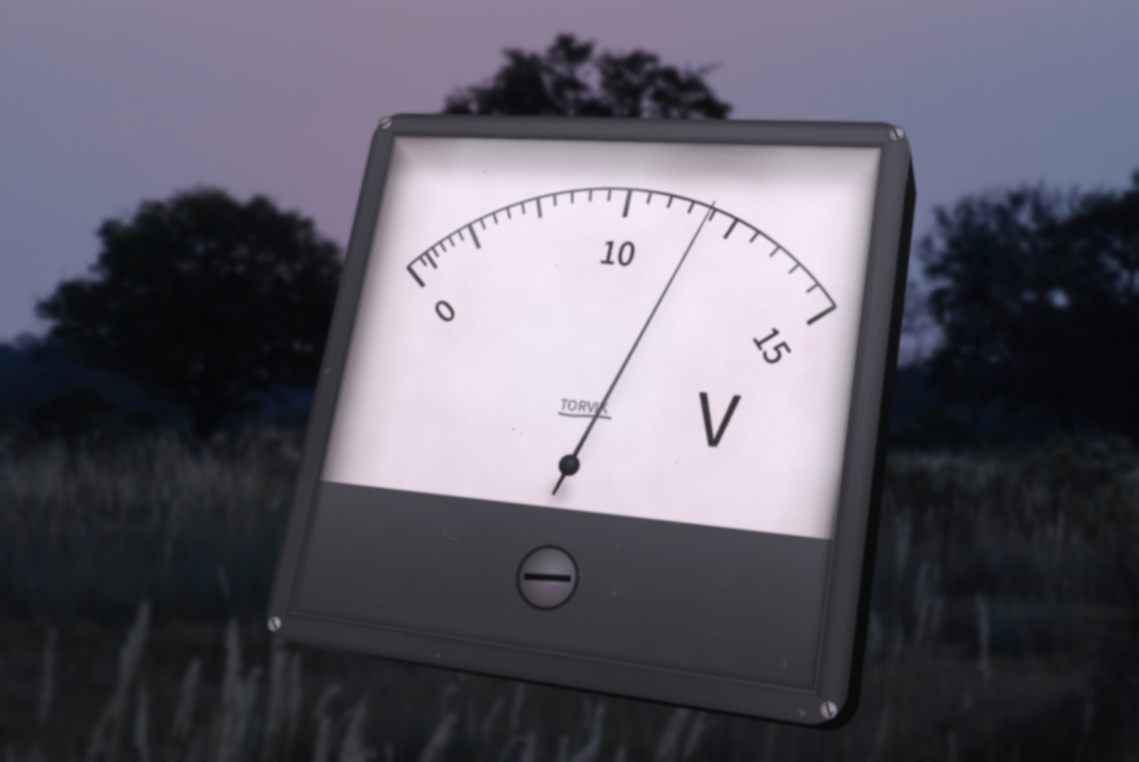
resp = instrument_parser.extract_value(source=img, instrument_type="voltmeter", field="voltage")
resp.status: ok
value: 12 V
